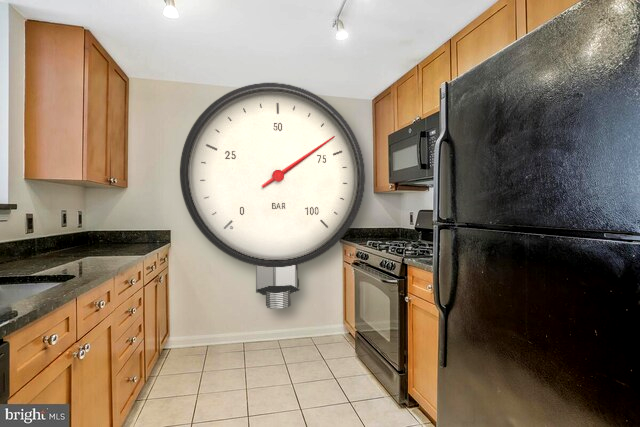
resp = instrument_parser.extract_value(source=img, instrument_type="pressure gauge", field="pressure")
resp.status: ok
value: 70 bar
